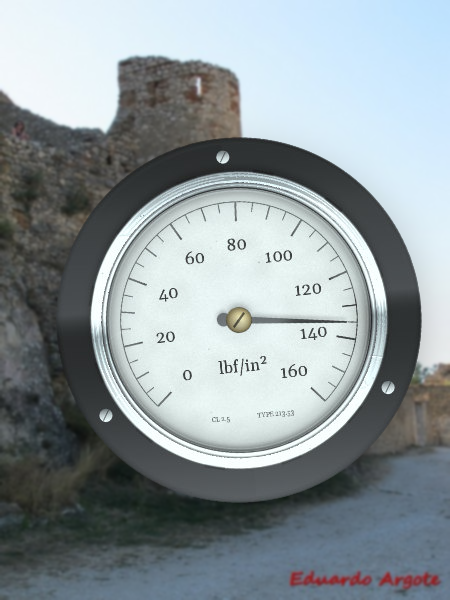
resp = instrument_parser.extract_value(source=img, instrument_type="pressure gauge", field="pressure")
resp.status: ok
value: 135 psi
